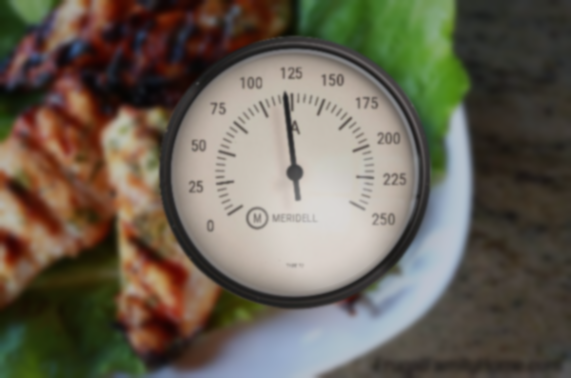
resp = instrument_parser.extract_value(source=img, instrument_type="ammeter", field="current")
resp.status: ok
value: 120 A
